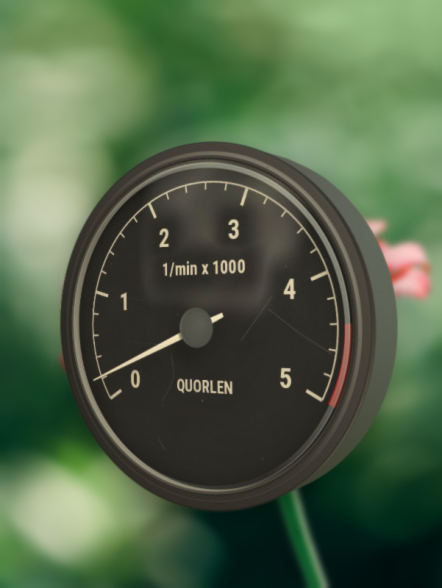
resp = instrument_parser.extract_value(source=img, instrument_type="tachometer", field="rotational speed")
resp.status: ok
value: 200 rpm
